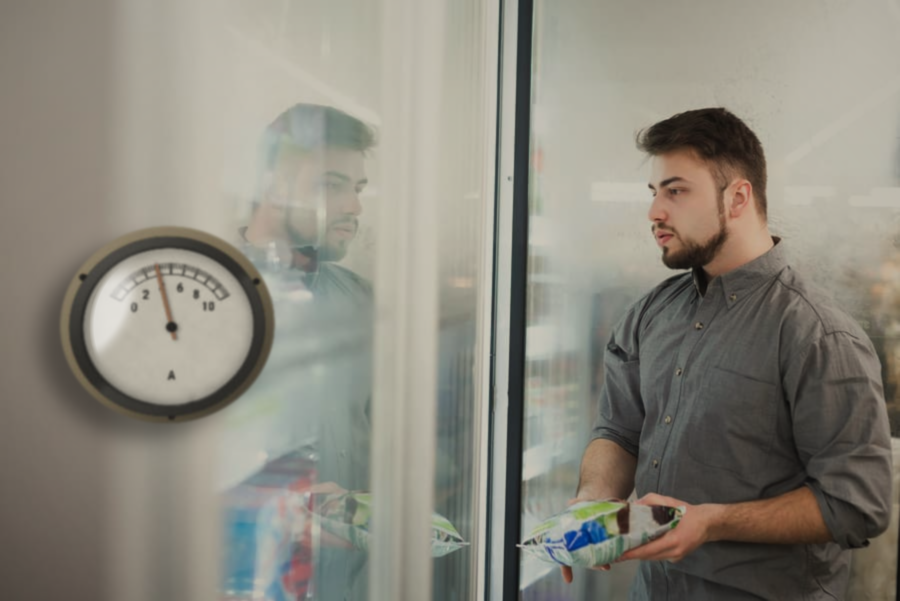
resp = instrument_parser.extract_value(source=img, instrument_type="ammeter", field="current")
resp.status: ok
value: 4 A
